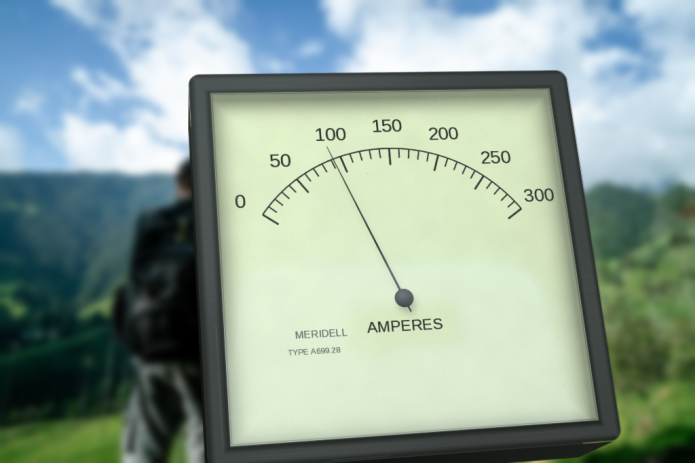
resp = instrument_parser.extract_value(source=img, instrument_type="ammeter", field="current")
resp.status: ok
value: 90 A
